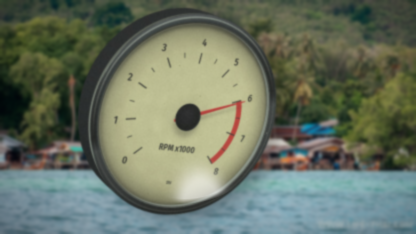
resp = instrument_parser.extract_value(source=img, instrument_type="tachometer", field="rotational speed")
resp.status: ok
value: 6000 rpm
